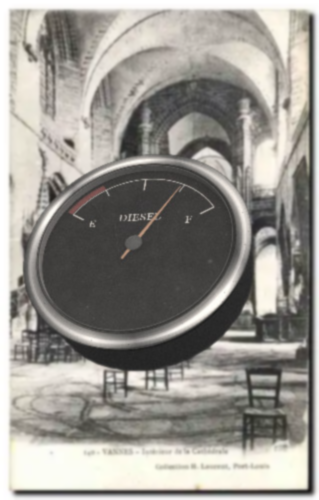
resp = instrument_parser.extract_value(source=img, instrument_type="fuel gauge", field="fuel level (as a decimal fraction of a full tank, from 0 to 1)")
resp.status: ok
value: 0.75
